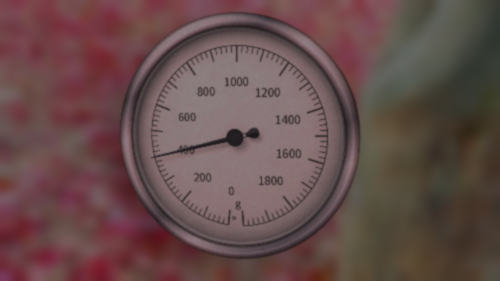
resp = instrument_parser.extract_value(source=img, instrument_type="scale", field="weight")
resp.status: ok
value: 400 g
